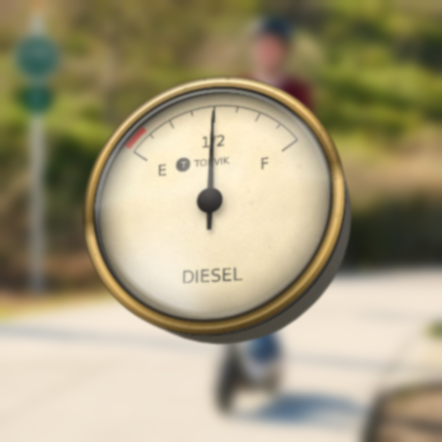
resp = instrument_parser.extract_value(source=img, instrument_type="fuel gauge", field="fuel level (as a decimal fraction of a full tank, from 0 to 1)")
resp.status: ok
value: 0.5
